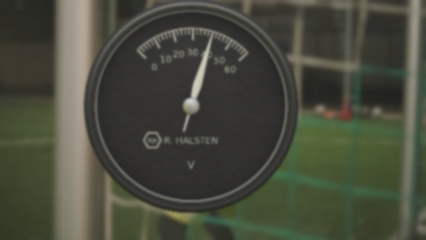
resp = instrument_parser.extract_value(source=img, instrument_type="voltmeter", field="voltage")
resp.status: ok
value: 40 V
